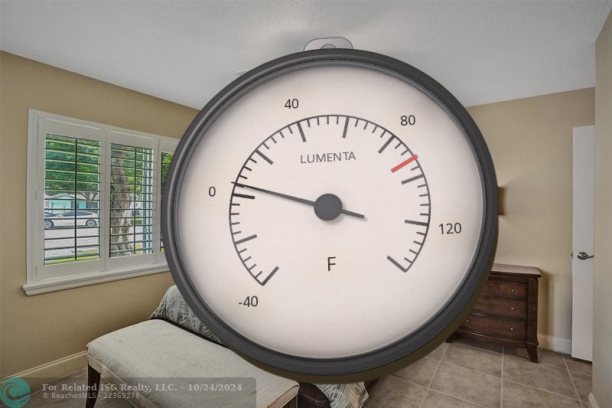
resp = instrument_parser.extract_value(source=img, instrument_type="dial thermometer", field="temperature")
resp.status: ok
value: 4 °F
